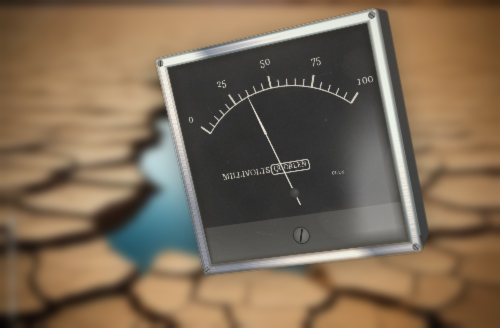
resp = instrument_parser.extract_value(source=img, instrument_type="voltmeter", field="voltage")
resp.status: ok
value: 35 mV
